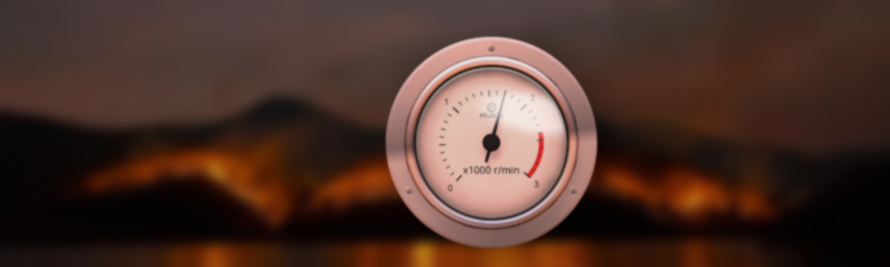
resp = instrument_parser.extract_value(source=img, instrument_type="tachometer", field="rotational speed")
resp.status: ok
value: 1700 rpm
